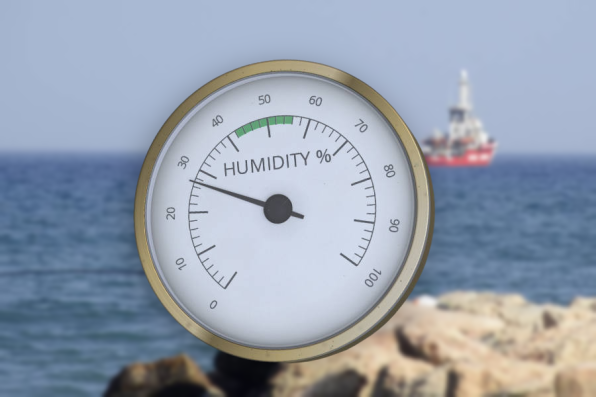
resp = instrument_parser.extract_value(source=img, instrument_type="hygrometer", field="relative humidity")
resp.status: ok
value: 27 %
